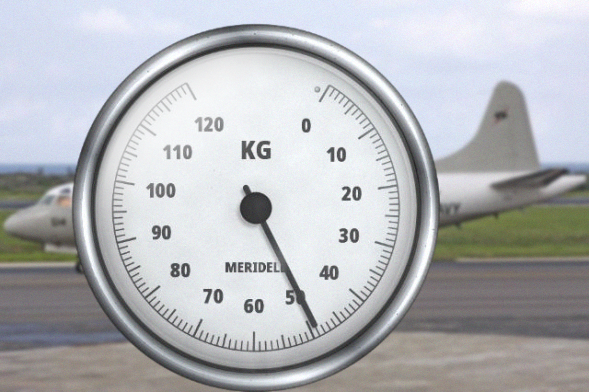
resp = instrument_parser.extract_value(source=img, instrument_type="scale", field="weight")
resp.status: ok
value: 49 kg
